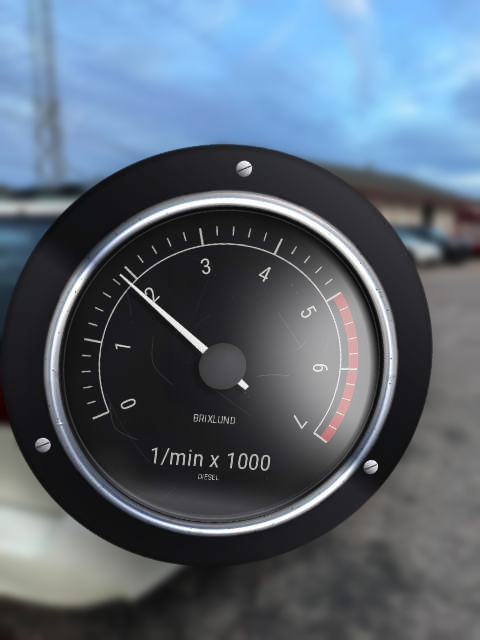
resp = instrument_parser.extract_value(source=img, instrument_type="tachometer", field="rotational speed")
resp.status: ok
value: 1900 rpm
